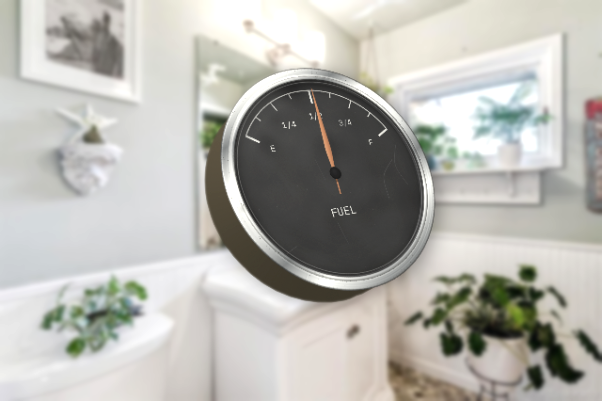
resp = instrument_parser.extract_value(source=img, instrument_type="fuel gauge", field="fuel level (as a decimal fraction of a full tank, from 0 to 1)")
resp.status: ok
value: 0.5
